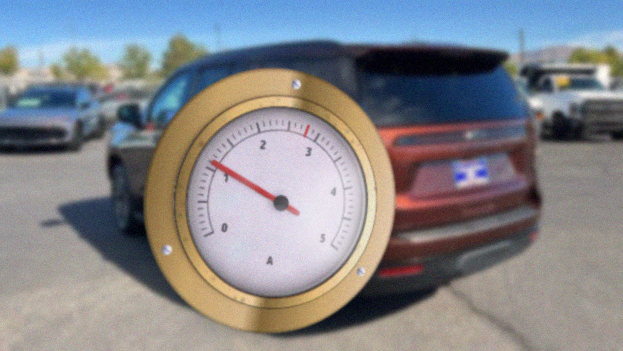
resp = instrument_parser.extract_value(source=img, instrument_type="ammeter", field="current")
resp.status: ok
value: 1.1 A
